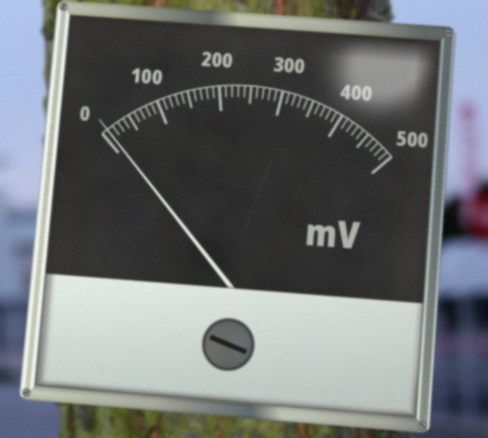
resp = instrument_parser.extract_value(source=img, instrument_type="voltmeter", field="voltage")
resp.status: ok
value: 10 mV
